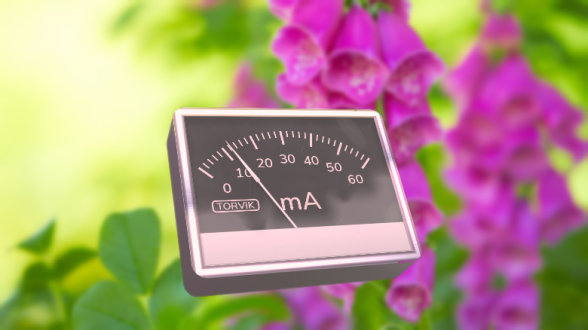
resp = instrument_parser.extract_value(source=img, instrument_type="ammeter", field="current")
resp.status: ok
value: 12 mA
